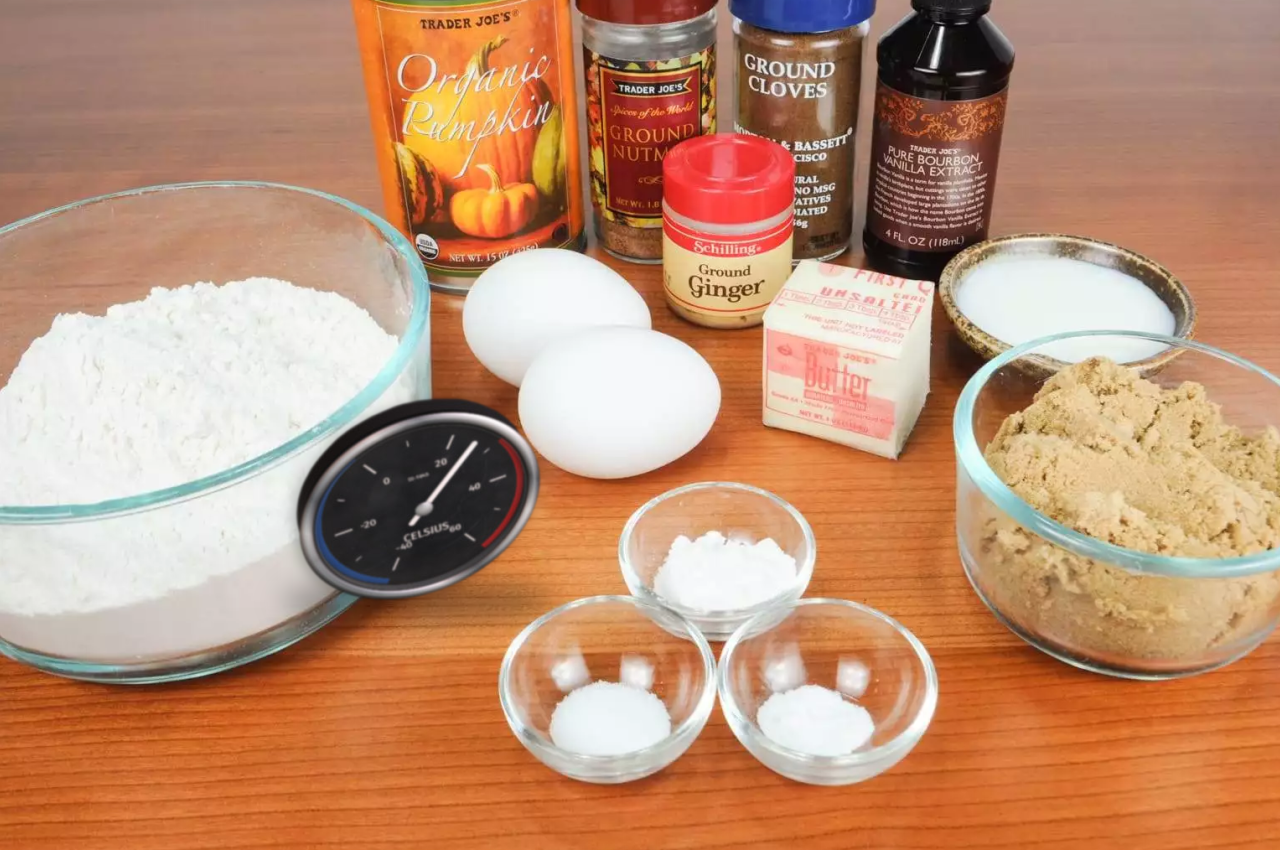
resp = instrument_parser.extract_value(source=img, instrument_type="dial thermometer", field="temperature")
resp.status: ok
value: 25 °C
